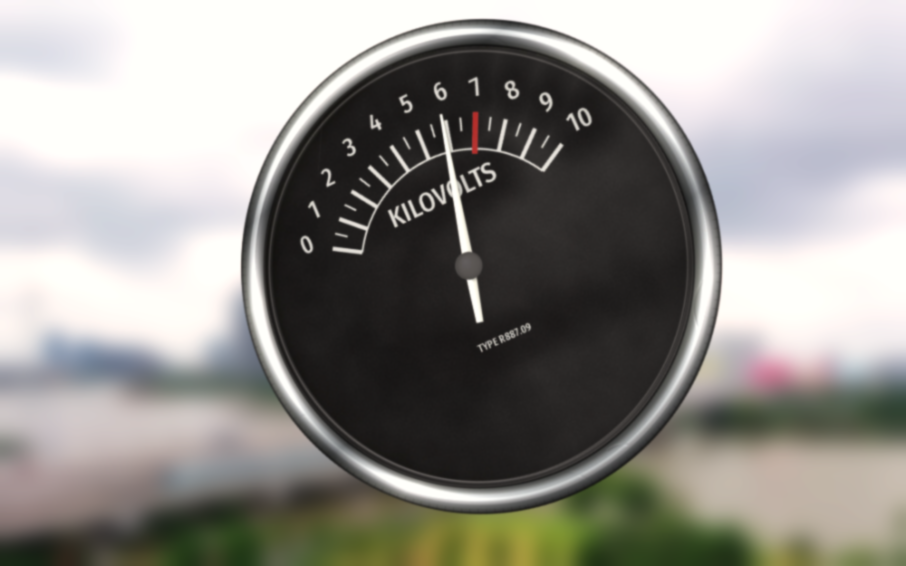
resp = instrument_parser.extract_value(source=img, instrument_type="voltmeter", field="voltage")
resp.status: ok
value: 6 kV
